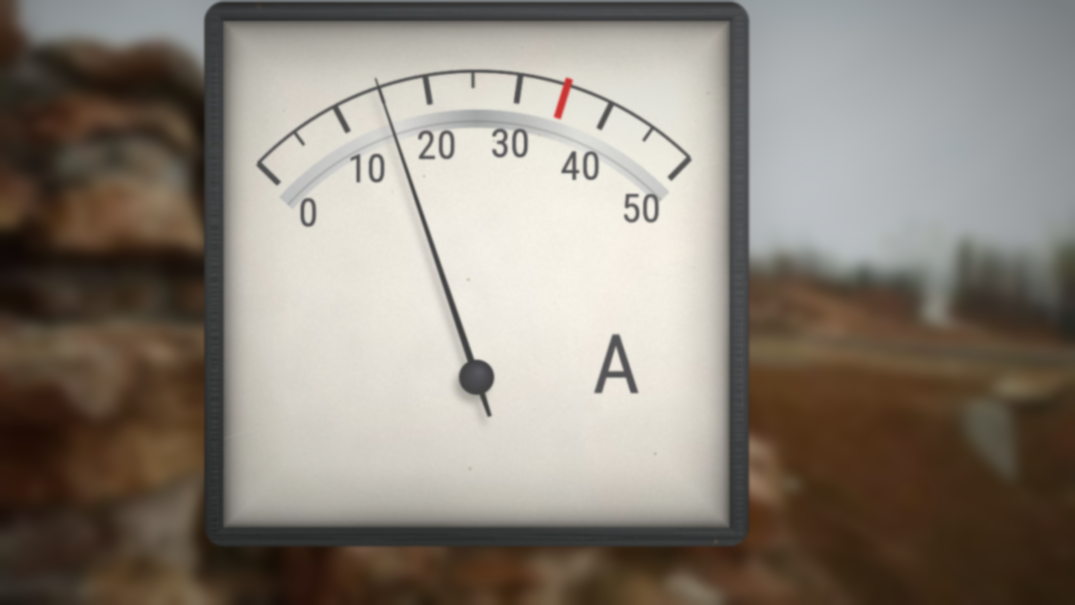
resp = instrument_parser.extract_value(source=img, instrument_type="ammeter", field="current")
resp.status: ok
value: 15 A
